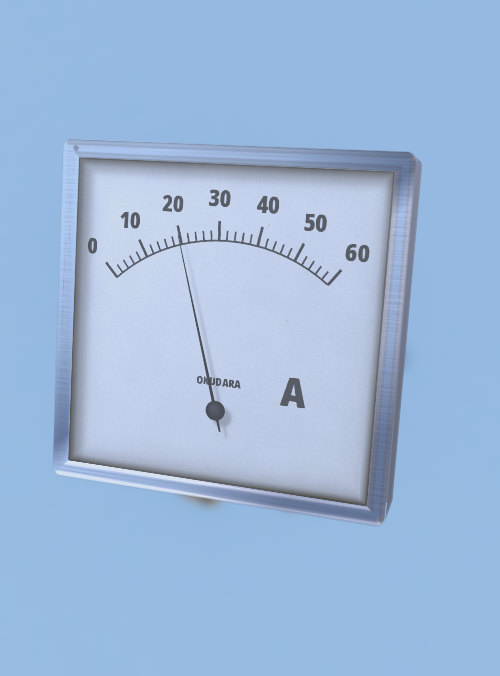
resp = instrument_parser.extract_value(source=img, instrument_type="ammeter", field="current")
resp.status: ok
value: 20 A
